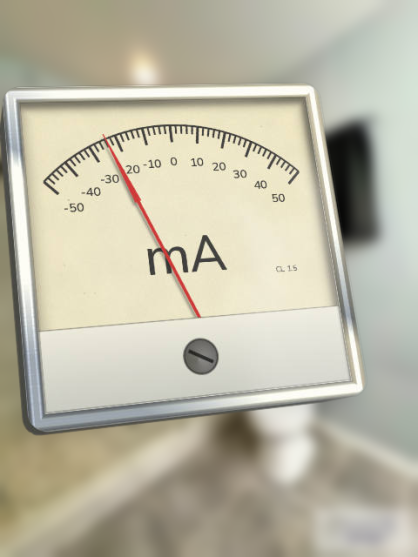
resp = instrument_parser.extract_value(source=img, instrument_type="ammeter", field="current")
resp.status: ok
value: -24 mA
